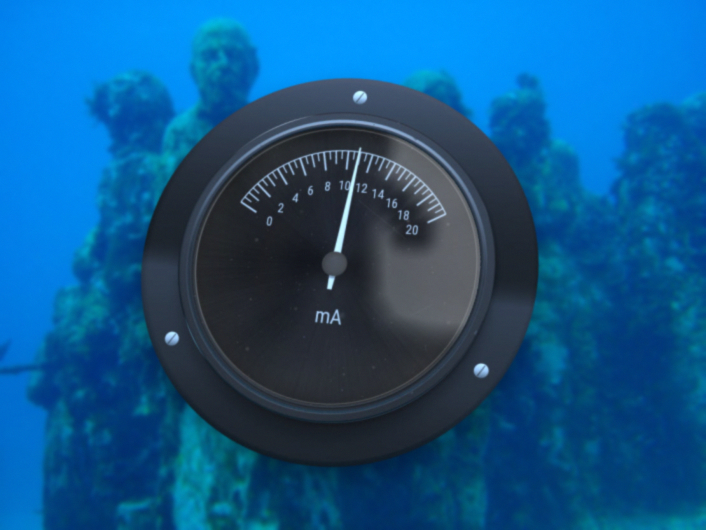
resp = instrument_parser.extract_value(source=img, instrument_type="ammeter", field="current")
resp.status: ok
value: 11 mA
